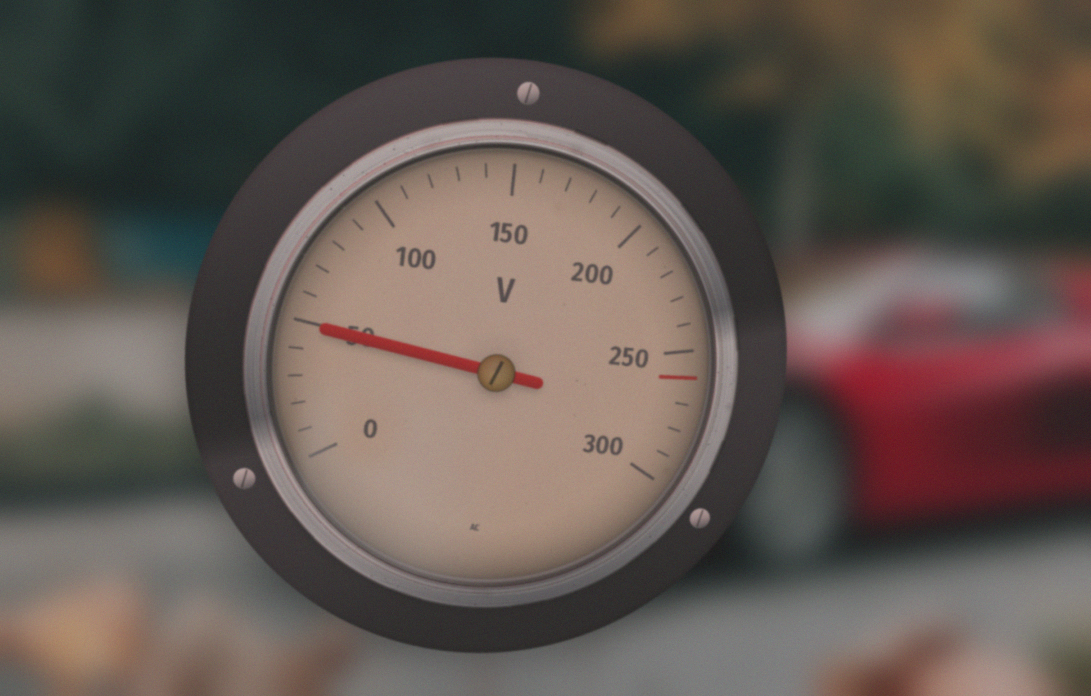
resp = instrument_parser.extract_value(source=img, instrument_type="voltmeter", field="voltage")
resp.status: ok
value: 50 V
